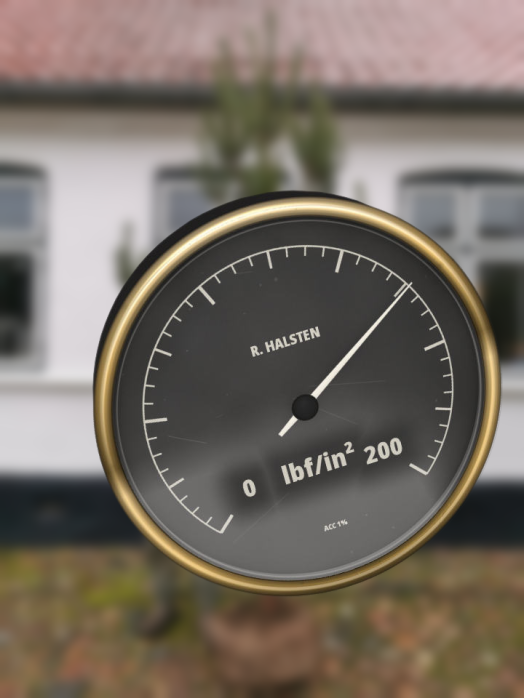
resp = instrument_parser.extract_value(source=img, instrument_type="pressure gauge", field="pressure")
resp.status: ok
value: 140 psi
